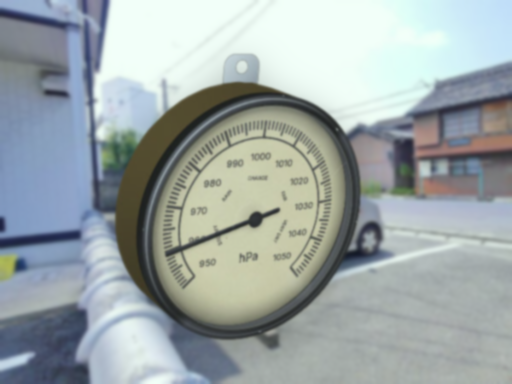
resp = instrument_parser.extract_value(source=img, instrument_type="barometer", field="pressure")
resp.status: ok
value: 960 hPa
